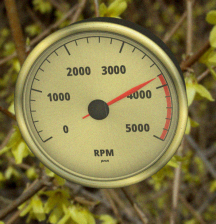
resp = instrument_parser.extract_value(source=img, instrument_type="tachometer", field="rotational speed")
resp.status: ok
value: 3800 rpm
